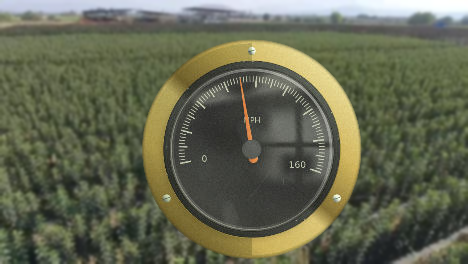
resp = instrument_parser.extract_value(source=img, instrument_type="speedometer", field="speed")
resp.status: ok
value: 70 mph
